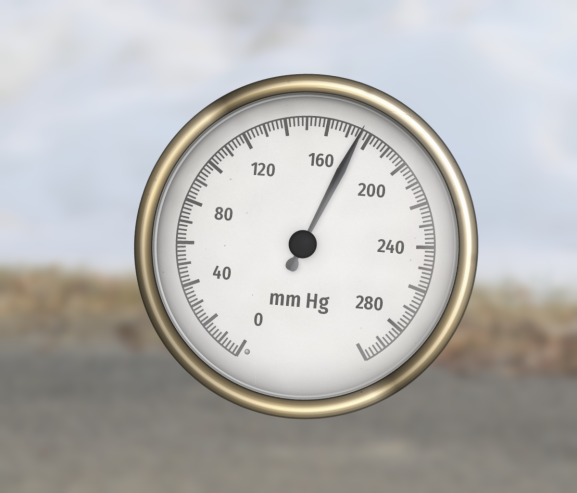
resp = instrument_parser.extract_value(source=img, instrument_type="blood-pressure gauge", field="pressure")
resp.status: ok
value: 176 mmHg
